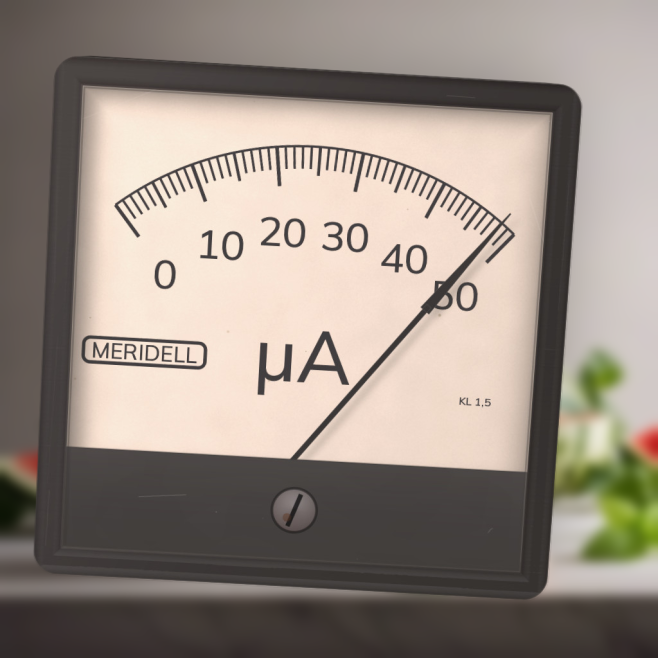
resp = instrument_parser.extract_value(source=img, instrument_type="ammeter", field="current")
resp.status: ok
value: 48 µA
